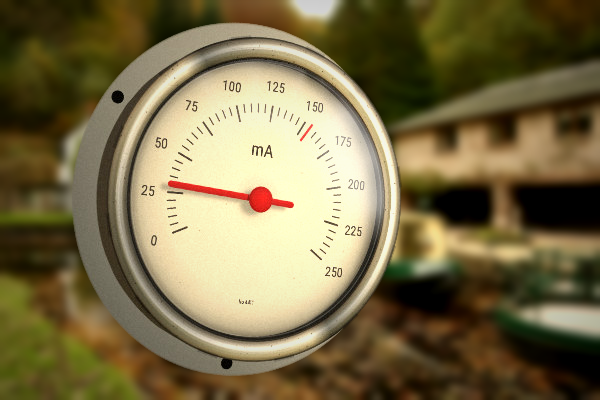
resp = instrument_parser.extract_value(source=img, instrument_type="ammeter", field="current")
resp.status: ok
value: 30 mA
